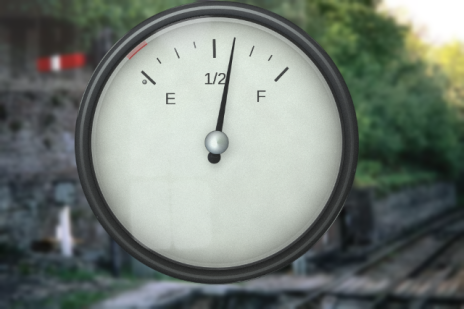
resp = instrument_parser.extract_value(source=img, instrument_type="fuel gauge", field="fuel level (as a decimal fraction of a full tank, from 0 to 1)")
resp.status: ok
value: 0.625
